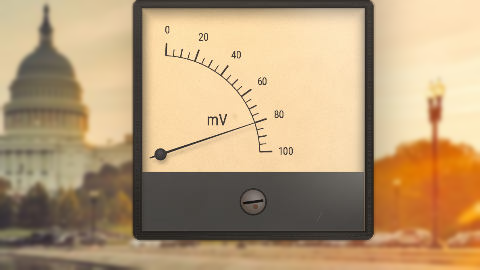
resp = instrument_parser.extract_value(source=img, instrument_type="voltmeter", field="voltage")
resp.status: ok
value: 80 mV
